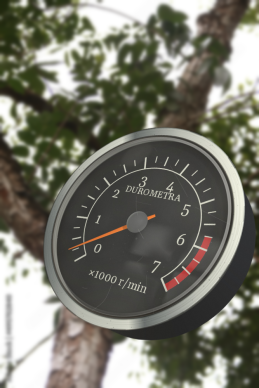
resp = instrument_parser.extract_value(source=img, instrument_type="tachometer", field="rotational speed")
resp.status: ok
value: 250 rpm
